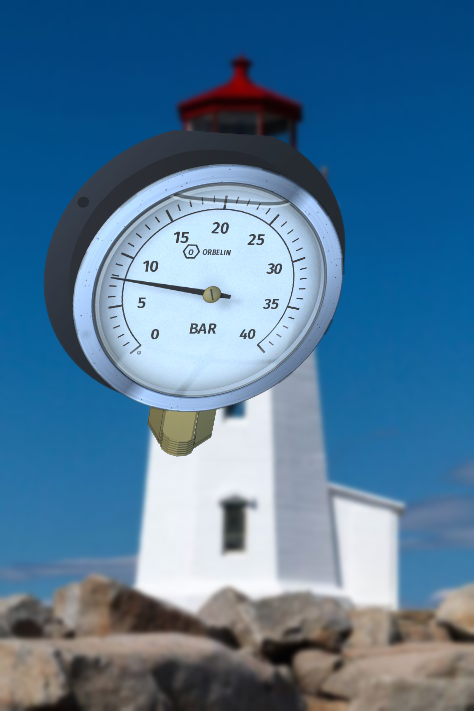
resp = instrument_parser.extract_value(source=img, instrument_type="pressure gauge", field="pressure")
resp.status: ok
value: 8 bar
